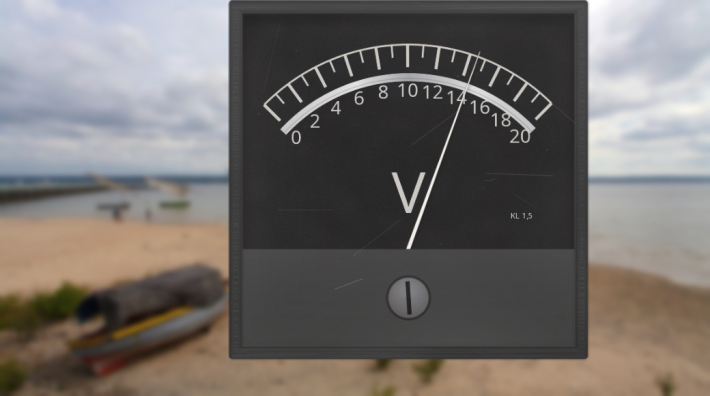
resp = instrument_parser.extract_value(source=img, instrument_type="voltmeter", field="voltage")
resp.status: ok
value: 14.5 V
